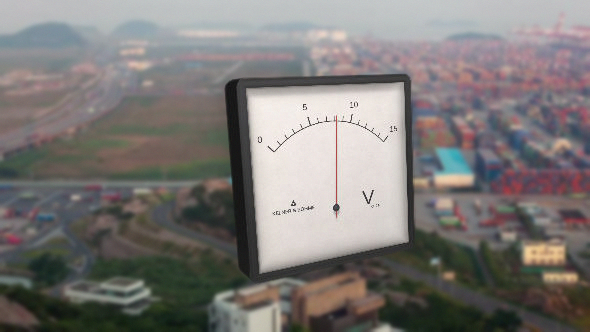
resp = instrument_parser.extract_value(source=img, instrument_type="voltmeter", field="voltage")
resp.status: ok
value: 8 V
